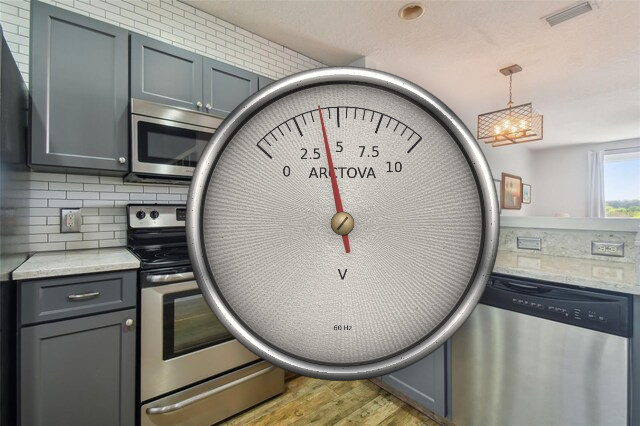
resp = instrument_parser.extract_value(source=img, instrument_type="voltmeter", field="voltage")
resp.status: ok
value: 4 V
